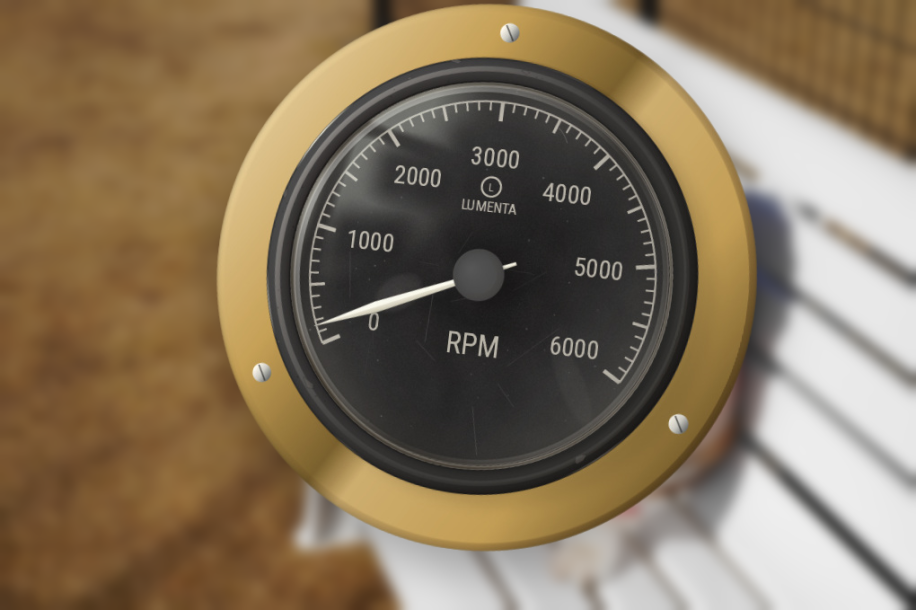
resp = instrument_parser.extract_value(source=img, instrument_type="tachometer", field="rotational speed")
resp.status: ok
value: 150 rpm
